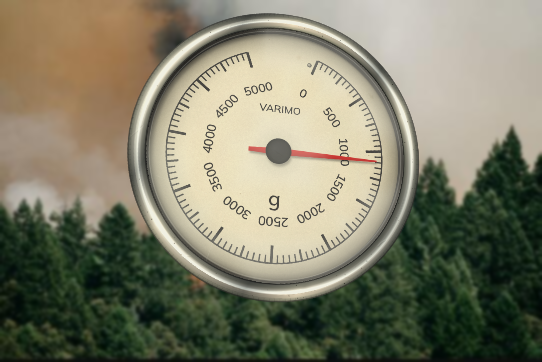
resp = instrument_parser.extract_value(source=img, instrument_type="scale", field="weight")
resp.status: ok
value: 1100 g
